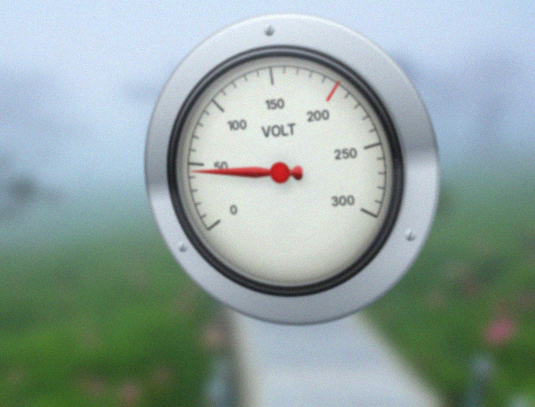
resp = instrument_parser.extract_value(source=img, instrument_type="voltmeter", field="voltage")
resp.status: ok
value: 45 V
